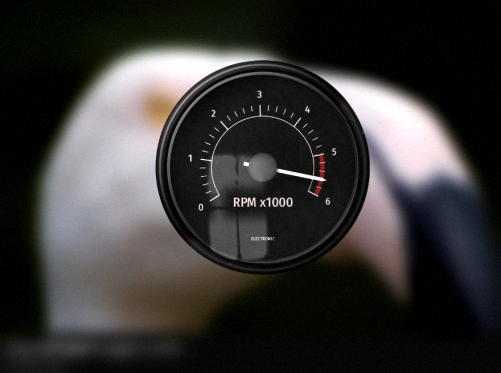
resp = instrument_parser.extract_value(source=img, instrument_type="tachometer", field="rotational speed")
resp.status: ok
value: 5600 rpm
